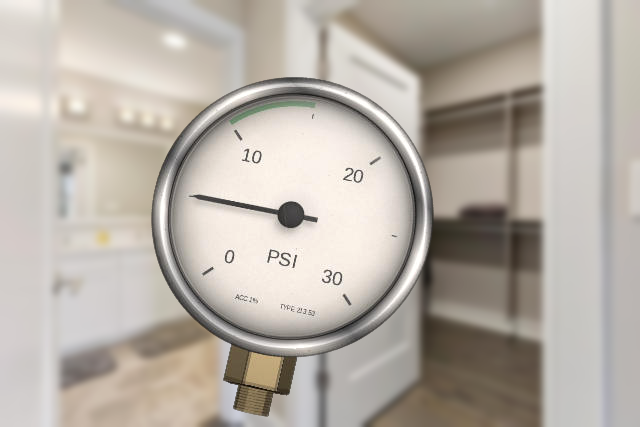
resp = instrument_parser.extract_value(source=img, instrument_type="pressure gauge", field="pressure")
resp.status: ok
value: 5 psi
